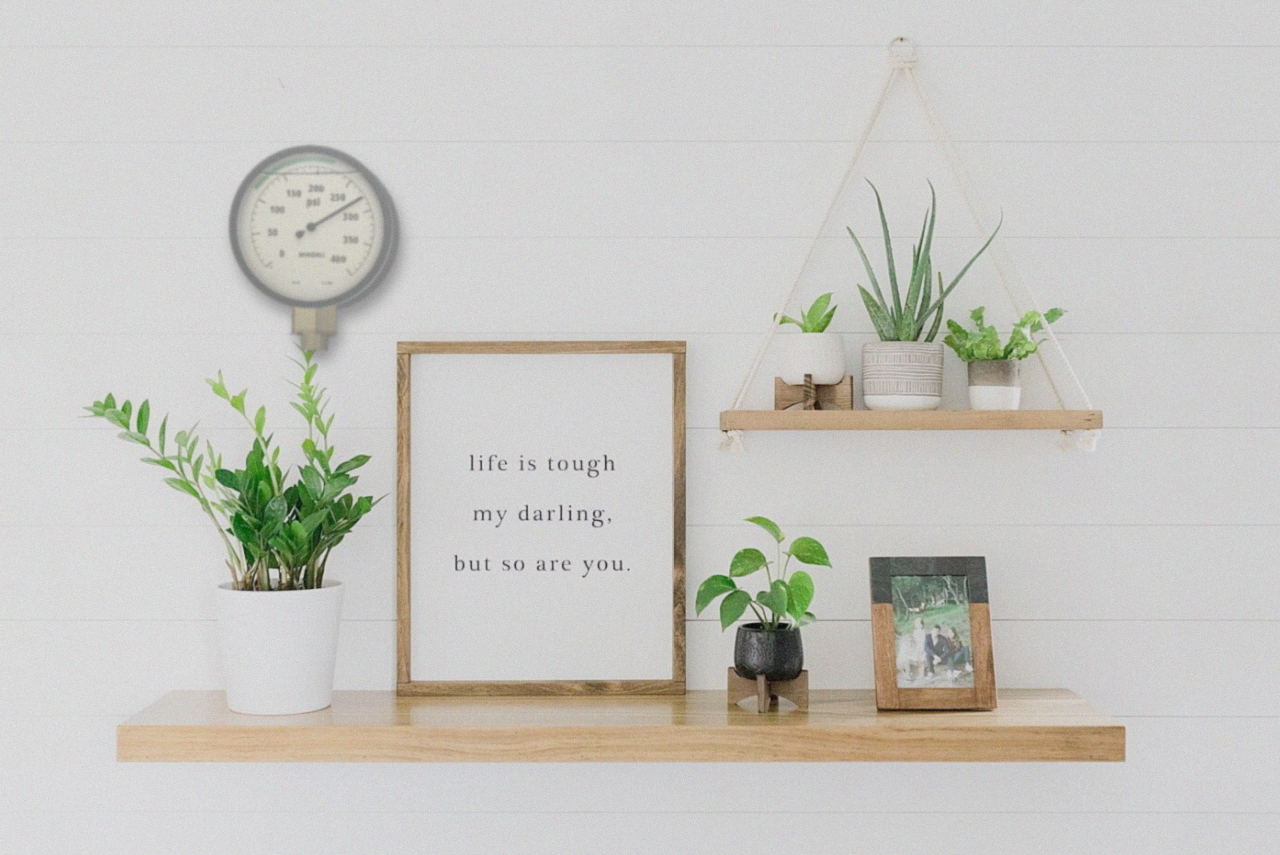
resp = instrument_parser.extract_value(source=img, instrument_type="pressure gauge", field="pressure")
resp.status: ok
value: 280 psi
